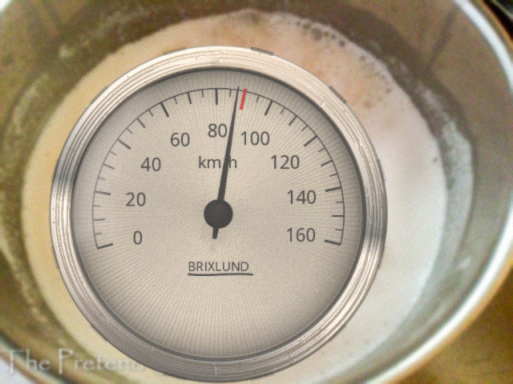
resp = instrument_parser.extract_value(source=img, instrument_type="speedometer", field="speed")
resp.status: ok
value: 87.5 km/h
